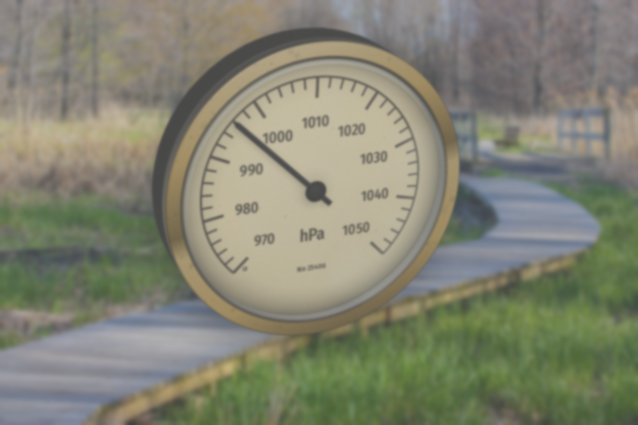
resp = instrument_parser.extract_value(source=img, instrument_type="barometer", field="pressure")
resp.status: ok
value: 996 hPa
